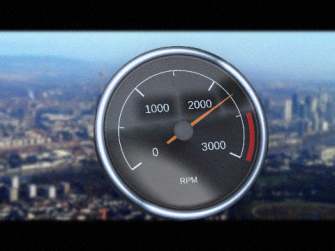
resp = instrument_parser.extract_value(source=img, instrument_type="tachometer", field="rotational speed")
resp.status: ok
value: 2250 rpm
